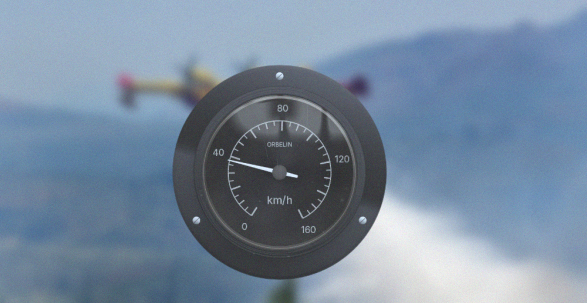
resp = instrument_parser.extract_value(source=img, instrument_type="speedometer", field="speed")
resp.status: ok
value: 37.5 km/h
